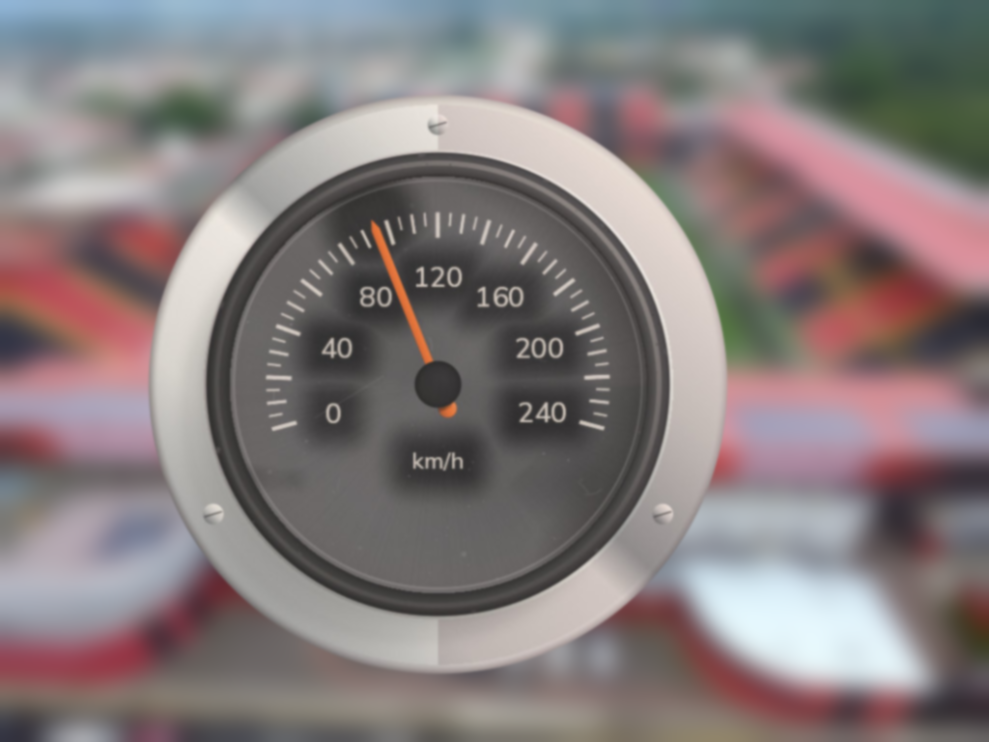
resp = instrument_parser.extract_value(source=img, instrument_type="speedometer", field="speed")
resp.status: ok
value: 95 km/h
